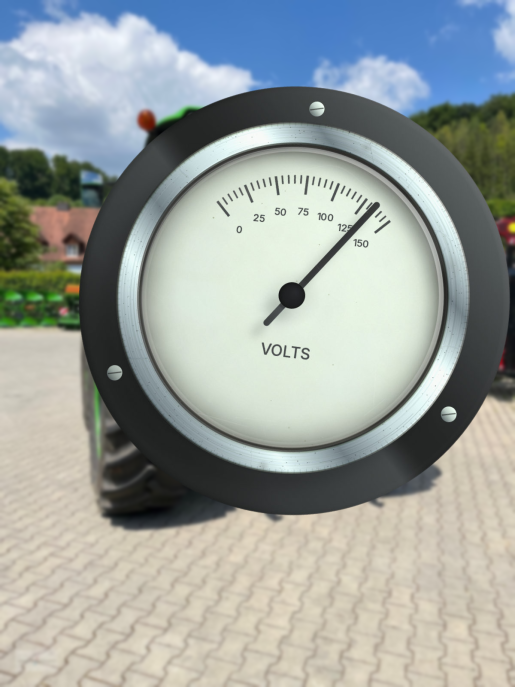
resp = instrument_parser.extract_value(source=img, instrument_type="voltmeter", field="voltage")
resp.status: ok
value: 135 V
